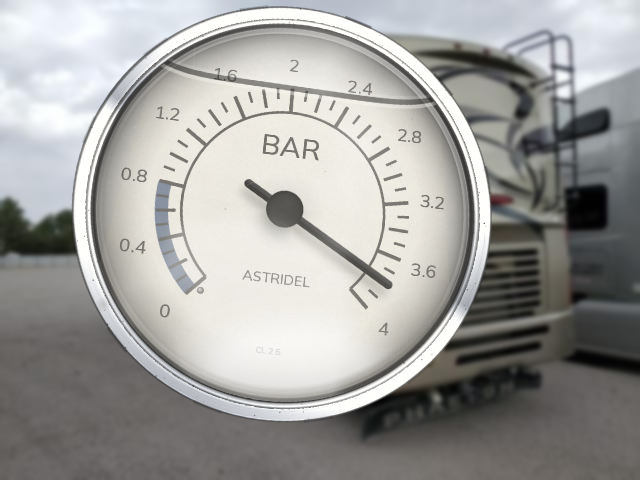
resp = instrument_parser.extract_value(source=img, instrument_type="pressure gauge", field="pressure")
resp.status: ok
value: 3.8 bar
